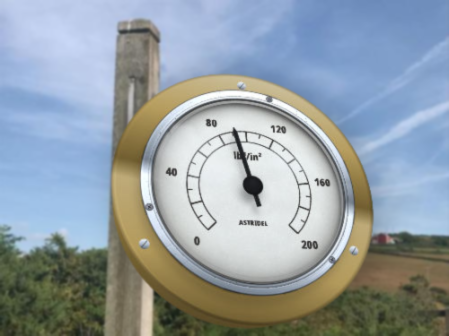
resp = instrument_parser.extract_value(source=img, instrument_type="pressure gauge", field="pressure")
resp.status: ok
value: 90 psi
